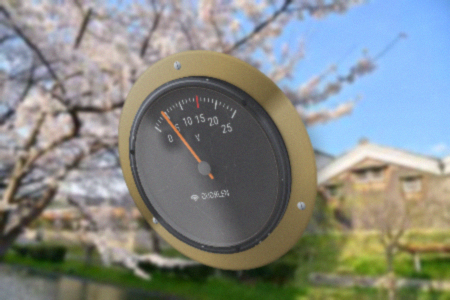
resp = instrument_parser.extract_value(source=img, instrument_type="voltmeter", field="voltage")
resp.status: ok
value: 5 V
